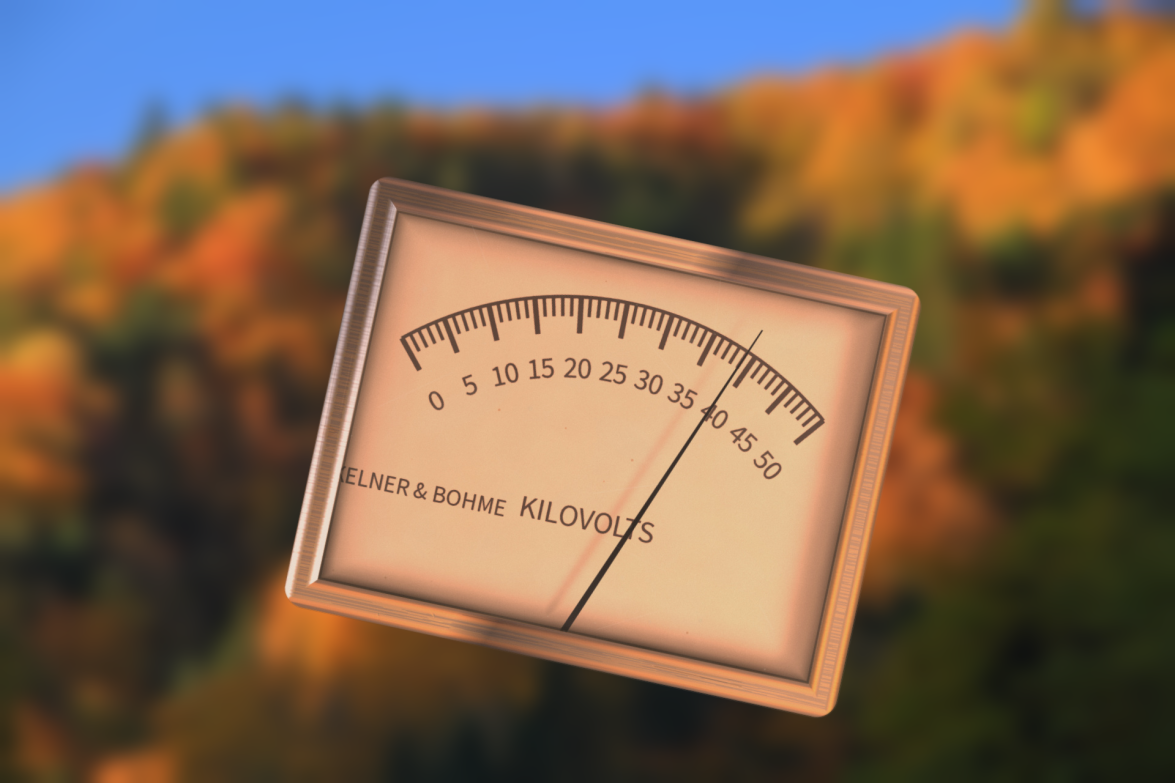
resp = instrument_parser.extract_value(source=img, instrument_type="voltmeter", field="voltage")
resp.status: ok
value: 39 kV
